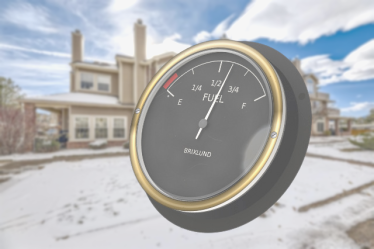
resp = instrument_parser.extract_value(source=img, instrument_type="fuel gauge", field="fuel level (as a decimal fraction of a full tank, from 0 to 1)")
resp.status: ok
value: 0.625
